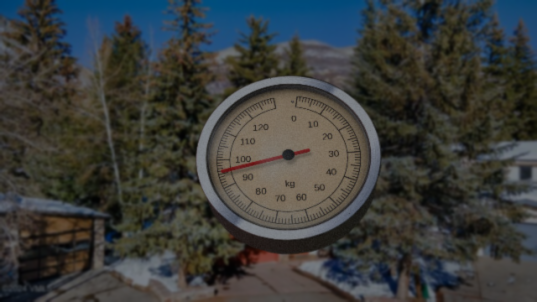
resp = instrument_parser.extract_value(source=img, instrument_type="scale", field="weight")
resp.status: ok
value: 95 kg
